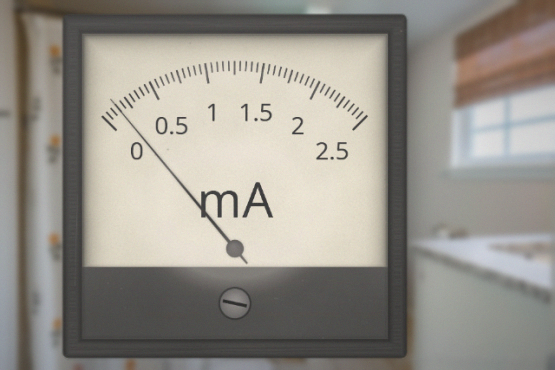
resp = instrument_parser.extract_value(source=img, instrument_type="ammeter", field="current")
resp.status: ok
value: 0.15 mA
